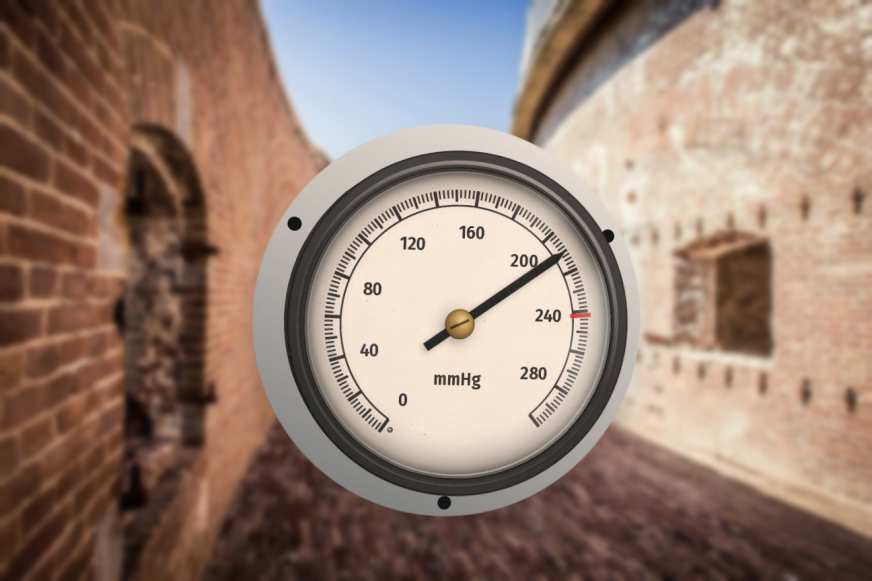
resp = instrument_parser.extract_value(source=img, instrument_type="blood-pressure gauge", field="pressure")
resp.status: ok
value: 210 mmHg
